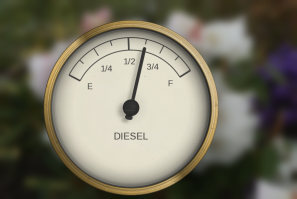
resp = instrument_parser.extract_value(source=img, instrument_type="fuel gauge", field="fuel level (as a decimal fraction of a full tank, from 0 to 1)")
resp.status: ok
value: 0.625
